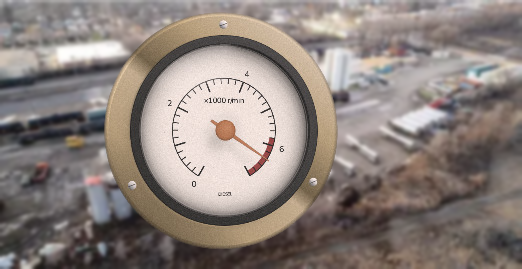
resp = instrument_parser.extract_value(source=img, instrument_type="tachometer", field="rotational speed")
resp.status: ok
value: 6400 rpm
